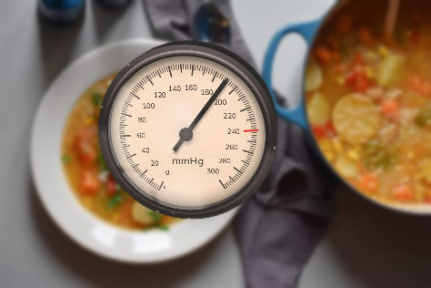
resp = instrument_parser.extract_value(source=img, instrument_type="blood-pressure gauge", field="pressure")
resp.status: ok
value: 190 mmHg
